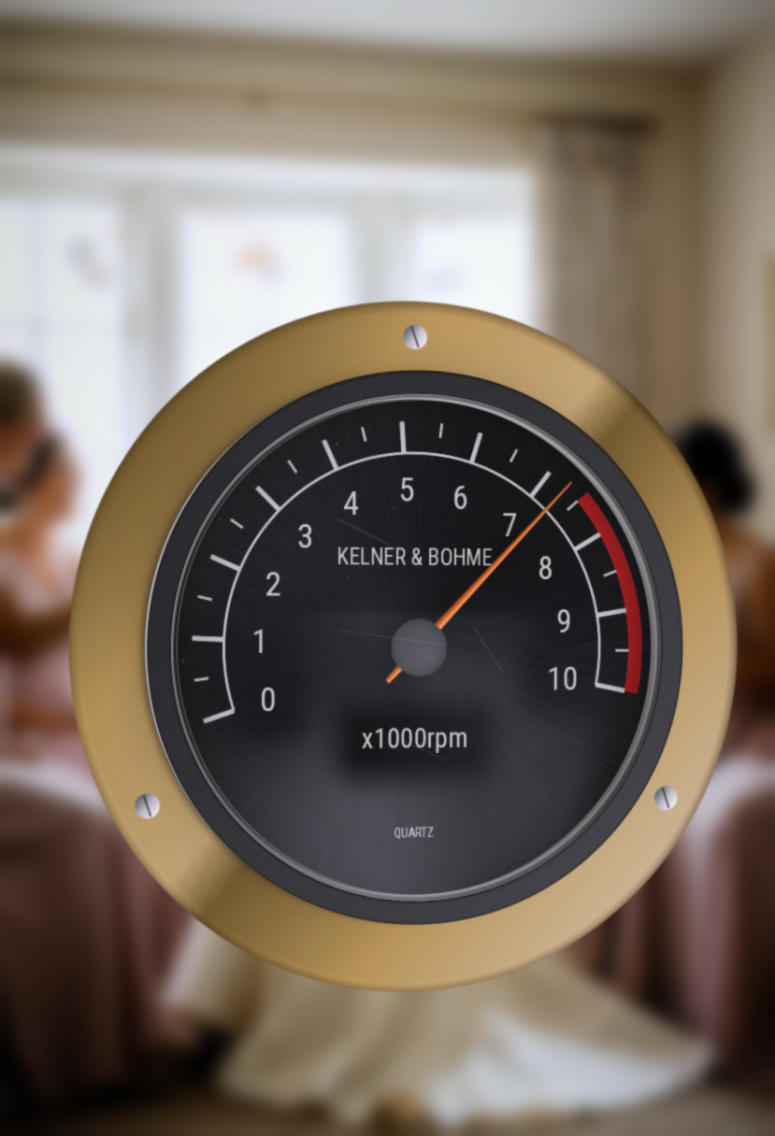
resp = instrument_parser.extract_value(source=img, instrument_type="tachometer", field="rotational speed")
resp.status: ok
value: 7250 rpm
